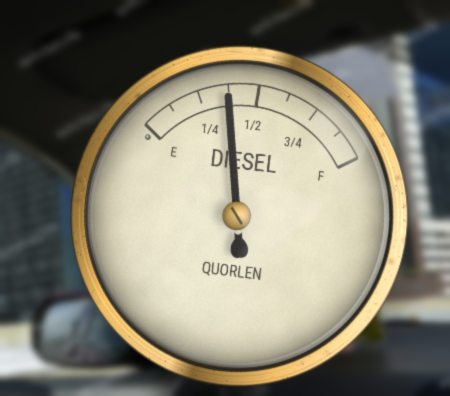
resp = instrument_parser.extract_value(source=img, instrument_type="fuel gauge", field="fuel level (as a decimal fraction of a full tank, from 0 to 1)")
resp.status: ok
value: 0.375
